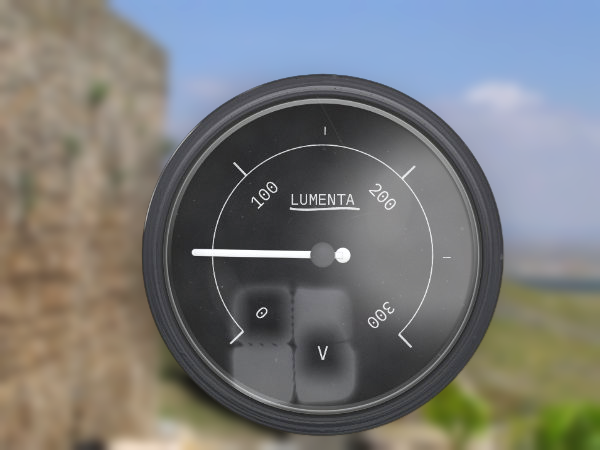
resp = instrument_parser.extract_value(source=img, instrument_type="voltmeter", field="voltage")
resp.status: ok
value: 50 V
